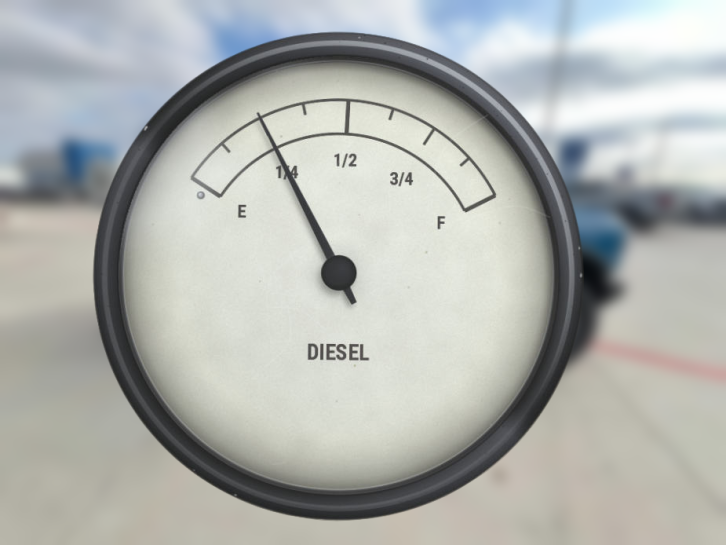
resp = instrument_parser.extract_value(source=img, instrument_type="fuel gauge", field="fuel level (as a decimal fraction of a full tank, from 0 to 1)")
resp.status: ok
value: 0.25
